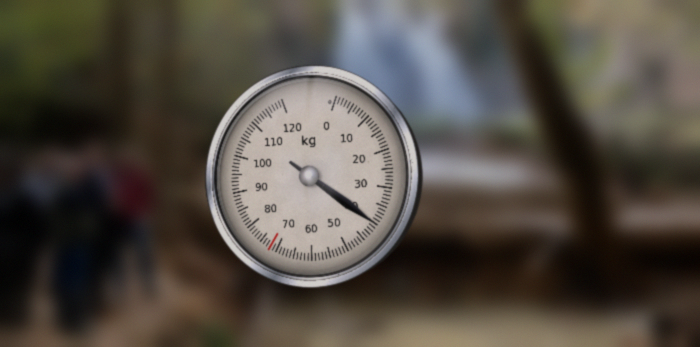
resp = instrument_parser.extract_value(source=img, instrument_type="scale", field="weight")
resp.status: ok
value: 40 kg
